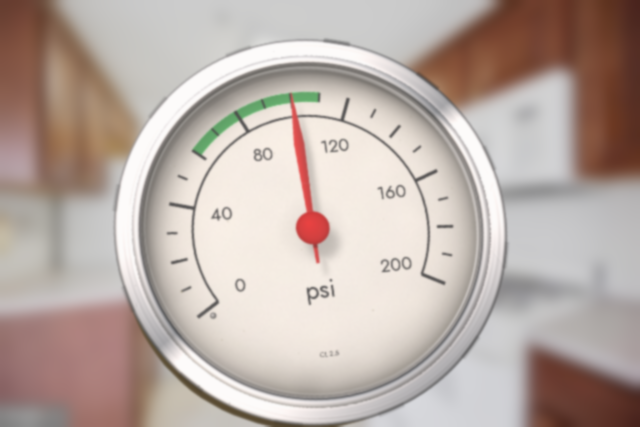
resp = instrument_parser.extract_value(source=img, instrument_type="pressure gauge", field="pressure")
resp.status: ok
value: 100 psi
